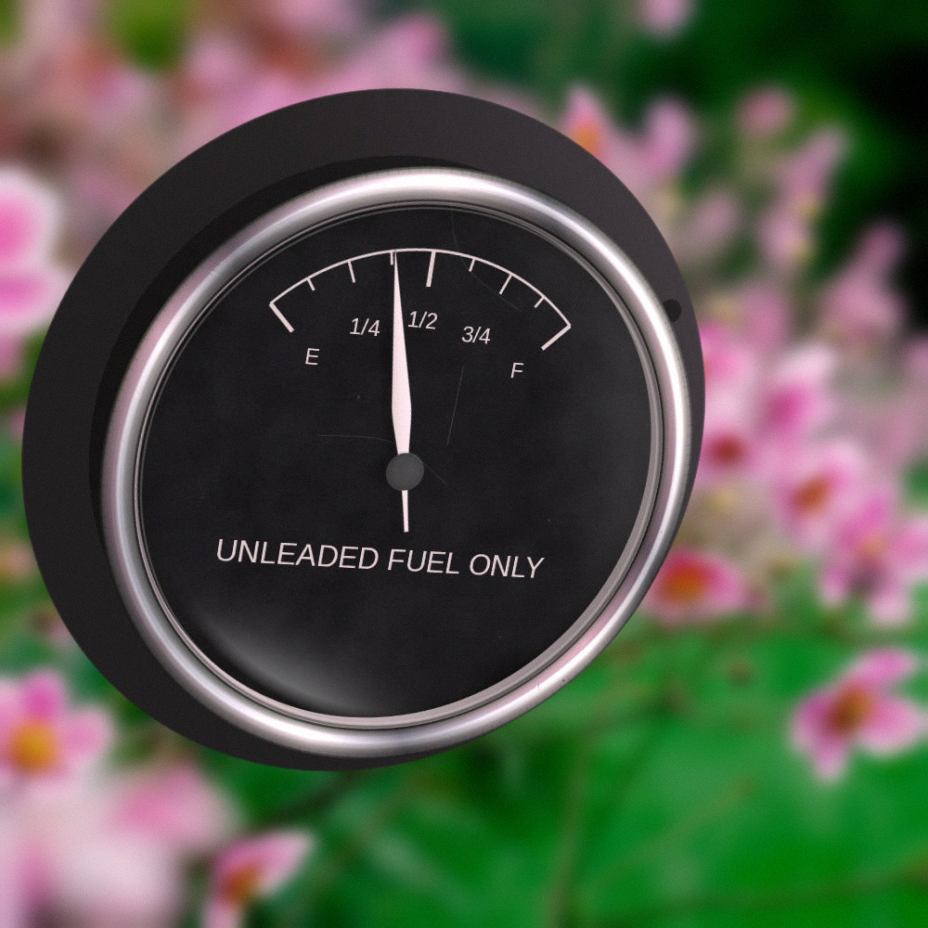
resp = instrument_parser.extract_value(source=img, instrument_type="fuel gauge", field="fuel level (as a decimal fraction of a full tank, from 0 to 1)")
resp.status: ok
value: 0.375
